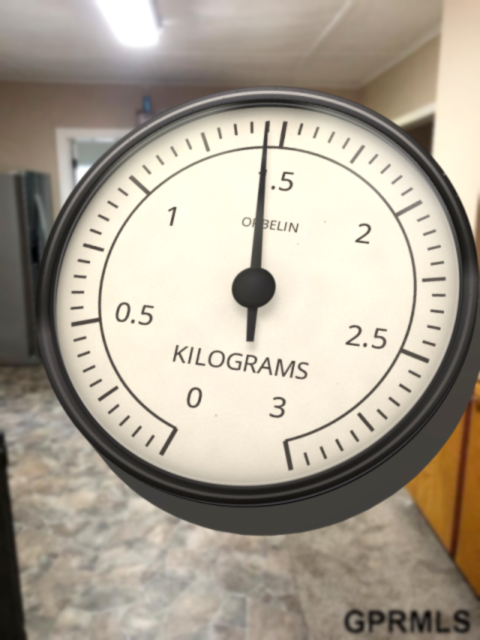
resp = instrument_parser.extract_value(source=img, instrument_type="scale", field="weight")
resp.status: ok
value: 1.45 kg
